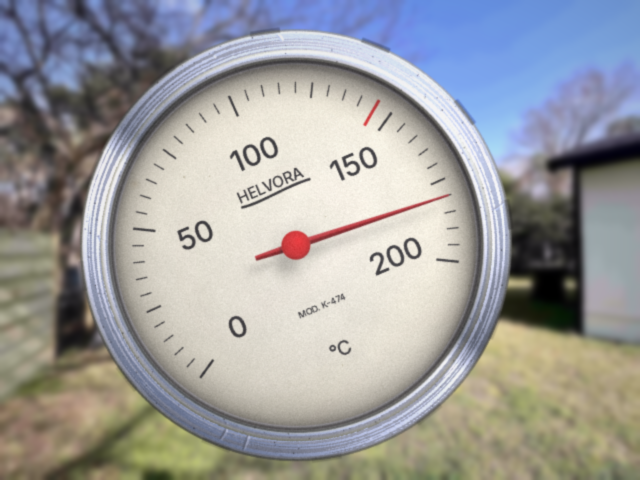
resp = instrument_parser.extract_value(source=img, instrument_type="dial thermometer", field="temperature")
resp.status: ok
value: 180 °C
